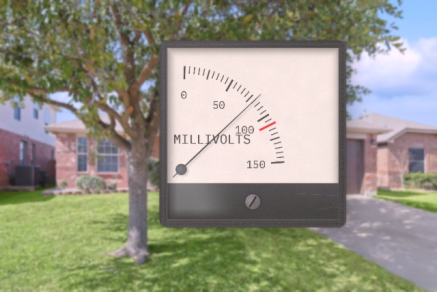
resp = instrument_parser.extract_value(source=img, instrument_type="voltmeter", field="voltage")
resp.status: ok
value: 80 mV
